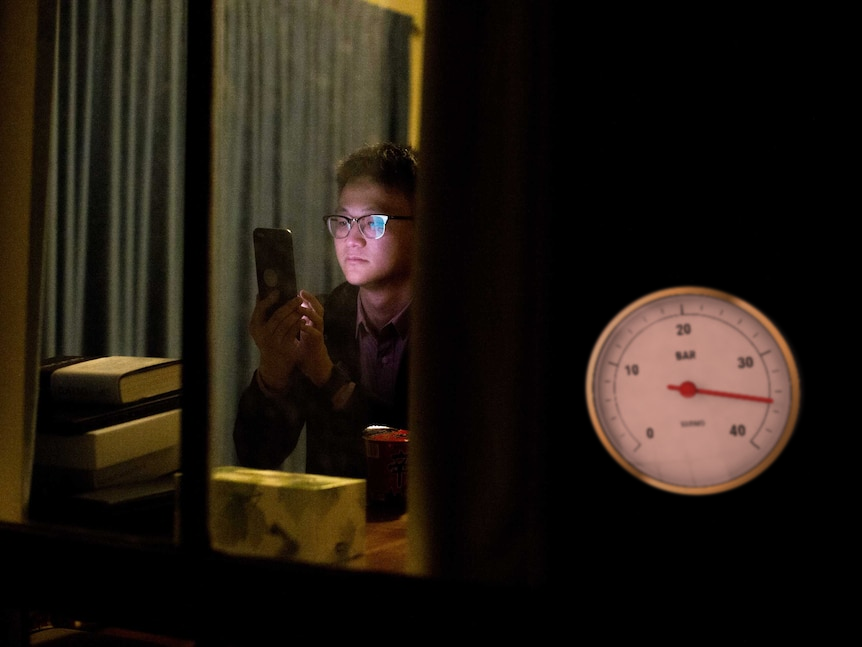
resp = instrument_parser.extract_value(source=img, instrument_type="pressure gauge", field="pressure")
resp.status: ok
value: 35 bar
